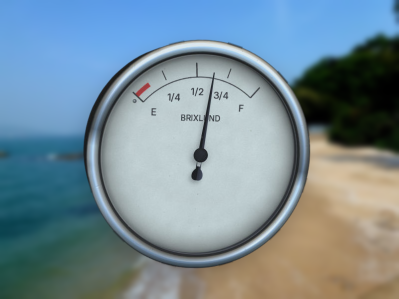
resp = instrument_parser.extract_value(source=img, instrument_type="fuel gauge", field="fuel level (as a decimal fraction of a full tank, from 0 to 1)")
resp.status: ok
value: 0.625
